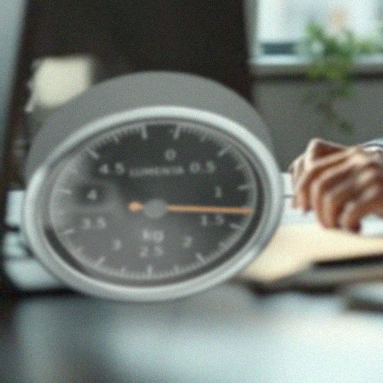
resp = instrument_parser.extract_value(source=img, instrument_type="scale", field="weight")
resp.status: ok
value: 1.25 kg
